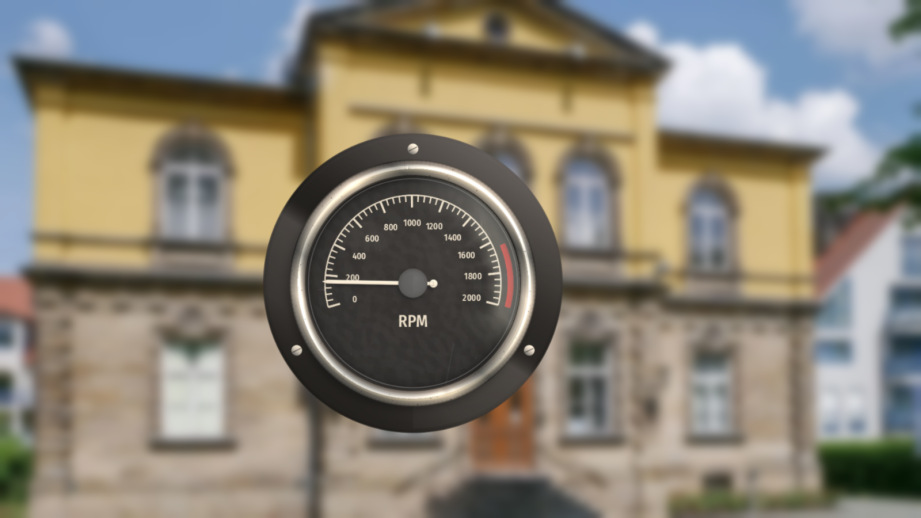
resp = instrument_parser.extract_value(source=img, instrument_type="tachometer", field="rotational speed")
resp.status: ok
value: 160 rpm
